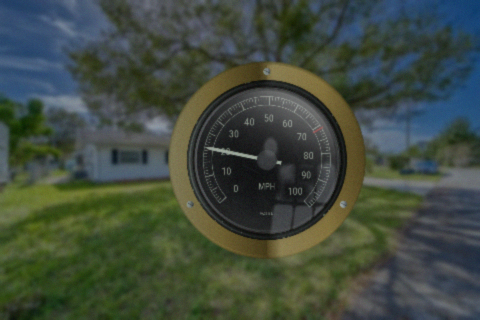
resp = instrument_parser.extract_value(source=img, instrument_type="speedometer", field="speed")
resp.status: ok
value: 20 mph
